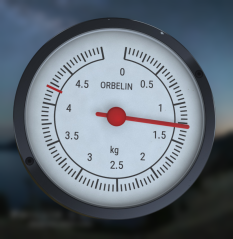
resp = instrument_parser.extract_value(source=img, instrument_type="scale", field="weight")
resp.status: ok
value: 1.3 kg
